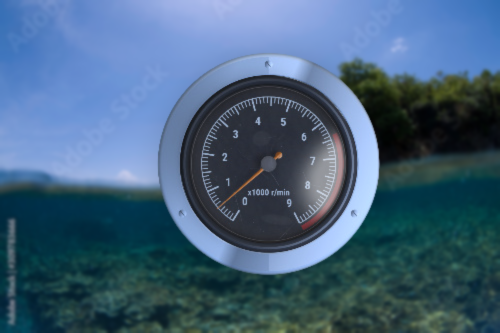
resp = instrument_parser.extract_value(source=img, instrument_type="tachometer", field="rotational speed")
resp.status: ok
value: 500 rpm
